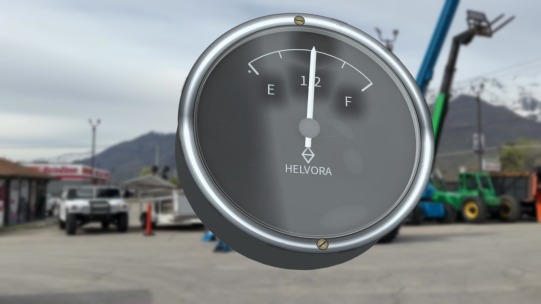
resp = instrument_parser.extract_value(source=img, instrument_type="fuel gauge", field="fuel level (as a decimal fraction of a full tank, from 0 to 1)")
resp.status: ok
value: 0.5
